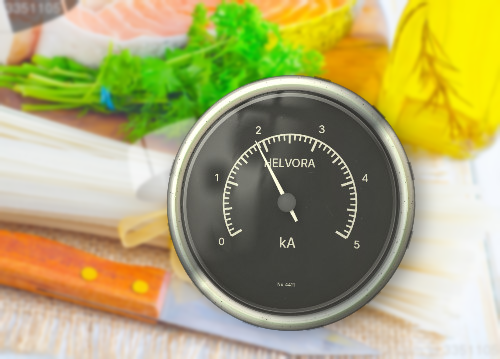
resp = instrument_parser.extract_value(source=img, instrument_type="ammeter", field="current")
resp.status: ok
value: 1.9 kA
